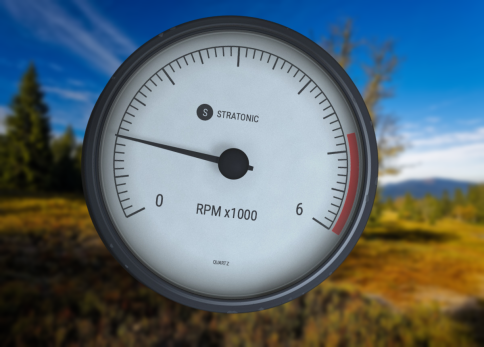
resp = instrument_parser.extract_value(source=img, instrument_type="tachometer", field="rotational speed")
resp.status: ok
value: 1000 rpm
